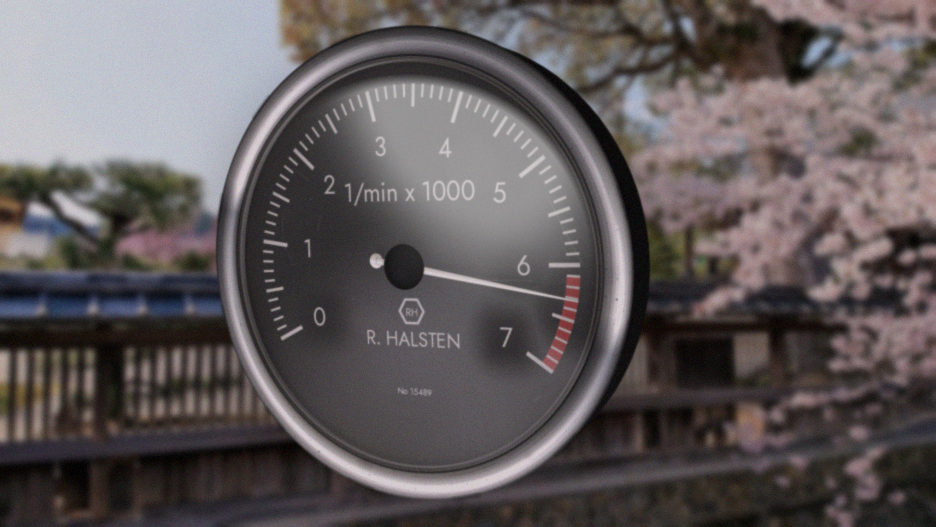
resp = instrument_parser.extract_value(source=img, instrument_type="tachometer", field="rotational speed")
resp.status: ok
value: 6300 rpm
